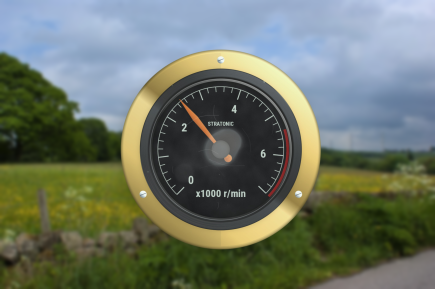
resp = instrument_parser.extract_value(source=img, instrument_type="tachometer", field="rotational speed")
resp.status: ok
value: 2500 rpm
